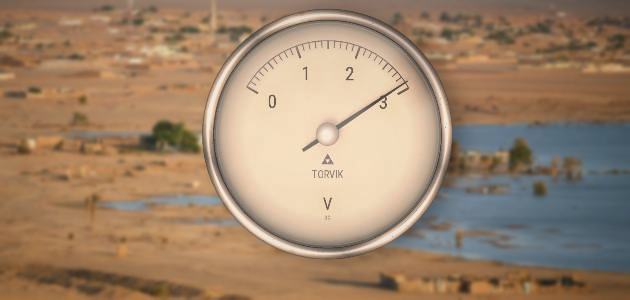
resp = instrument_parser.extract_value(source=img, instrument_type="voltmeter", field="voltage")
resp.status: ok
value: 2.9 V
